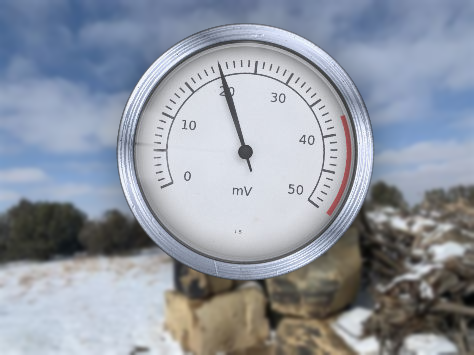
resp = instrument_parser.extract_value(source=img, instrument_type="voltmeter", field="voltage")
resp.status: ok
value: 20 mV
